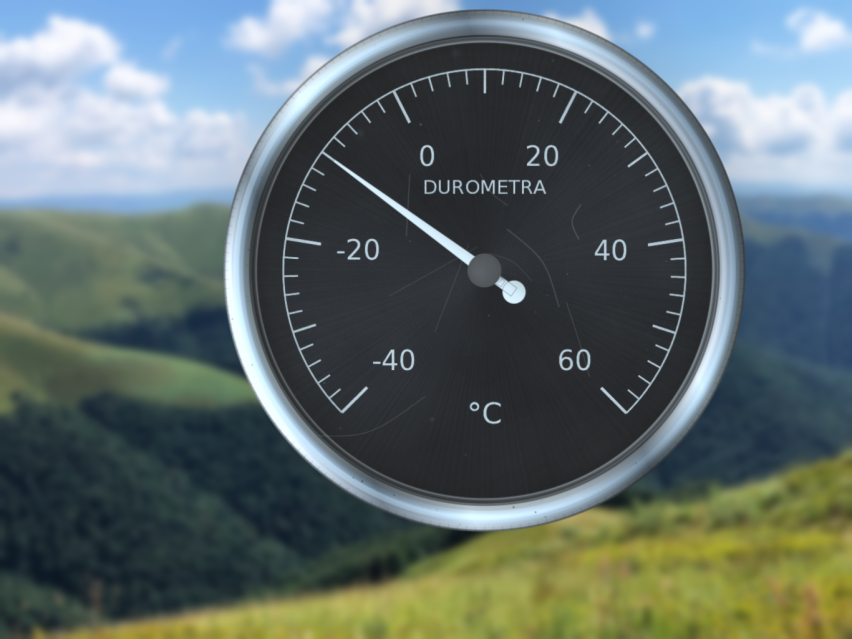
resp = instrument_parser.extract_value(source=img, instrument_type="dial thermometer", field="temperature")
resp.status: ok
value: -10 °C
